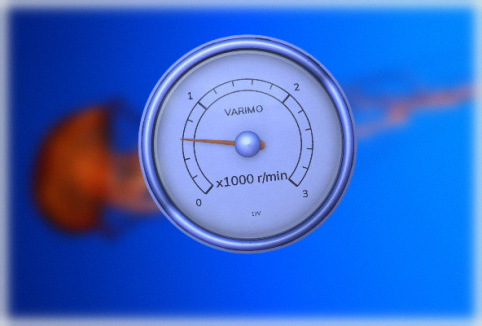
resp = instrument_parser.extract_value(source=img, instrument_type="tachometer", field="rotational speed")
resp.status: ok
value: 600 rpm
